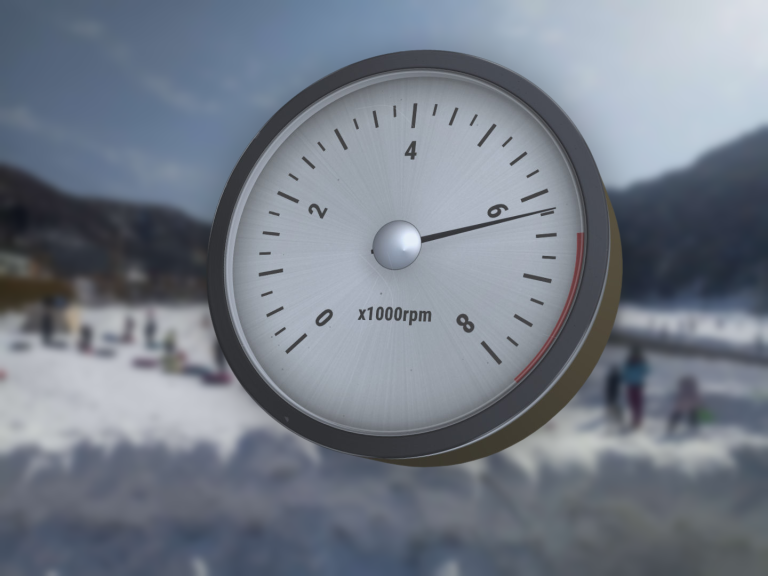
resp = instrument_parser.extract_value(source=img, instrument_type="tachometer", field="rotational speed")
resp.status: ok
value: 6250 rpm
